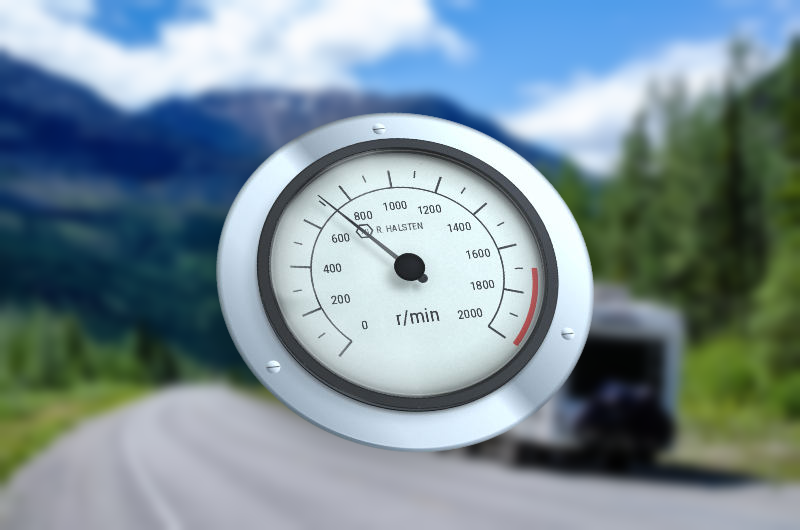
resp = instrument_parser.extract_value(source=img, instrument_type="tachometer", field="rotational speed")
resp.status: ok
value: 700 rpm
